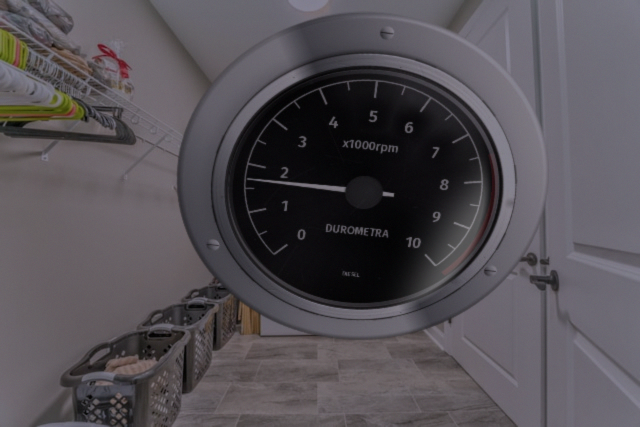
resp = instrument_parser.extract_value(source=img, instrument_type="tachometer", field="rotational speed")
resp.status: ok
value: 1750 rpm
